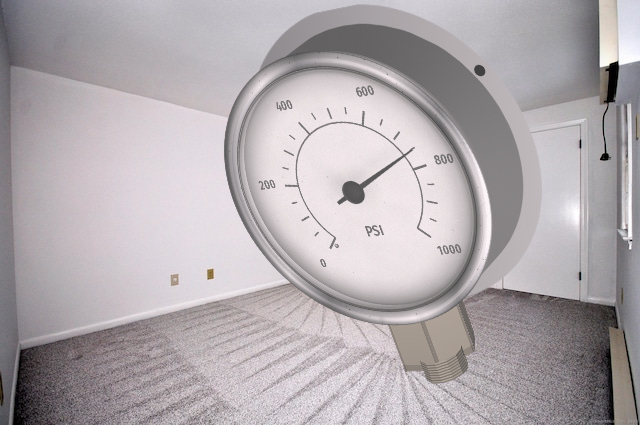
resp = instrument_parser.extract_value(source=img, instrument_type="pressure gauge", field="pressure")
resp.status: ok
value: 750 psi
